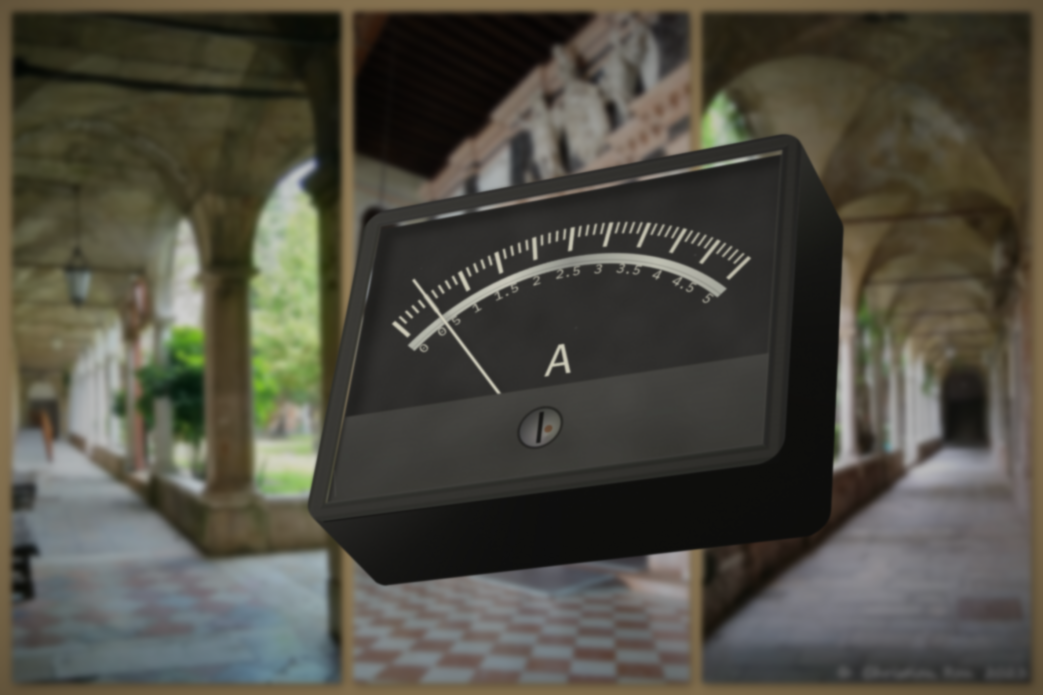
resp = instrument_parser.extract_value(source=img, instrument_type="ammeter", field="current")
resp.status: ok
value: 0.5 A
